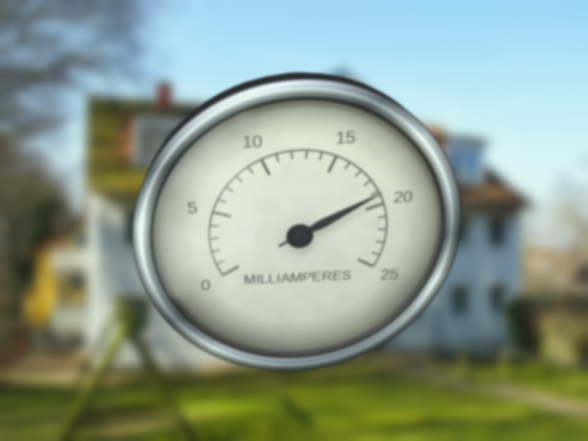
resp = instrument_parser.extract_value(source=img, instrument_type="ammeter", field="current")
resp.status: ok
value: 19 mA
